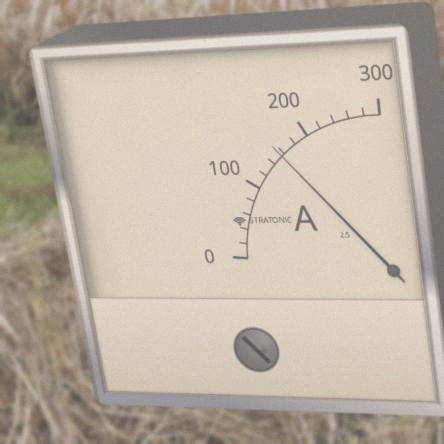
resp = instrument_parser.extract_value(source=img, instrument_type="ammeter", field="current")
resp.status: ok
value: 160 A
